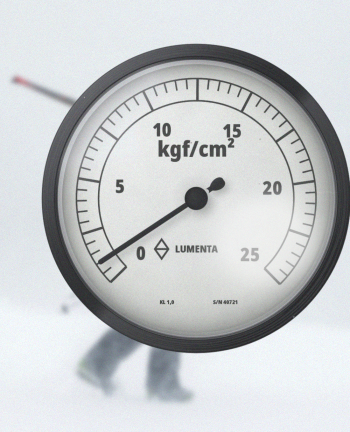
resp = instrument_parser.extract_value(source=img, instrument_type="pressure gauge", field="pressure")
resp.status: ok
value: 1 kg/cm²
